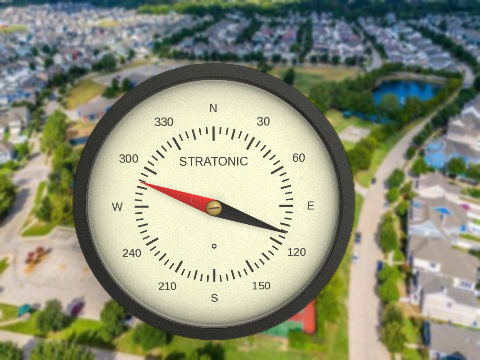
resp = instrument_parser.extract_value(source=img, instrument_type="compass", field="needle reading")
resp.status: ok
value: 290 °
